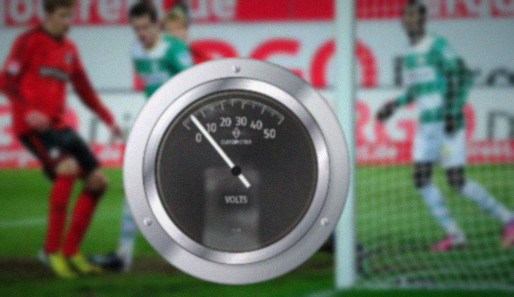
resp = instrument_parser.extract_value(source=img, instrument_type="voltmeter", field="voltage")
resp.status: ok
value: 5 V
